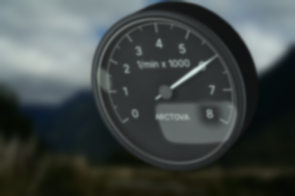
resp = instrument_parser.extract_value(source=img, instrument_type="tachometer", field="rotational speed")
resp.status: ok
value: 6000 rpm
